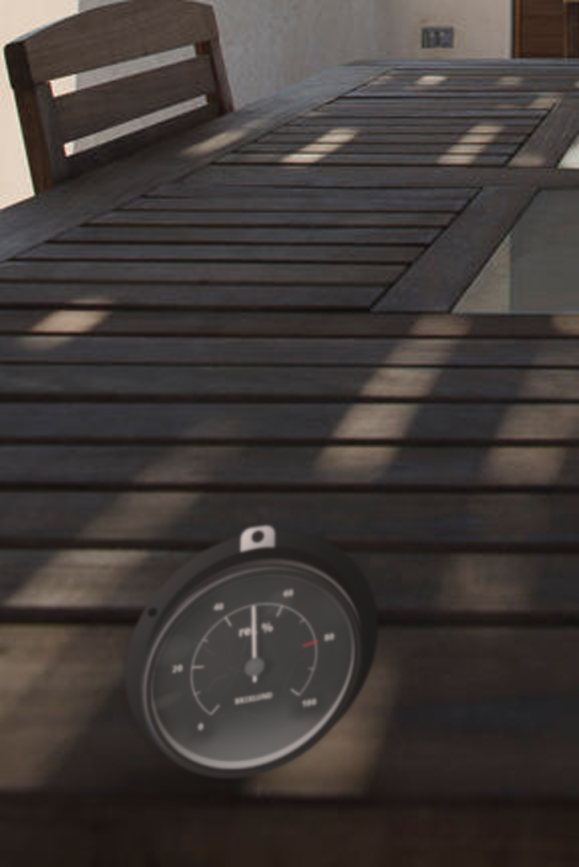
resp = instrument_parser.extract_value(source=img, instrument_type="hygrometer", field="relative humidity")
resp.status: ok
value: 50 %
